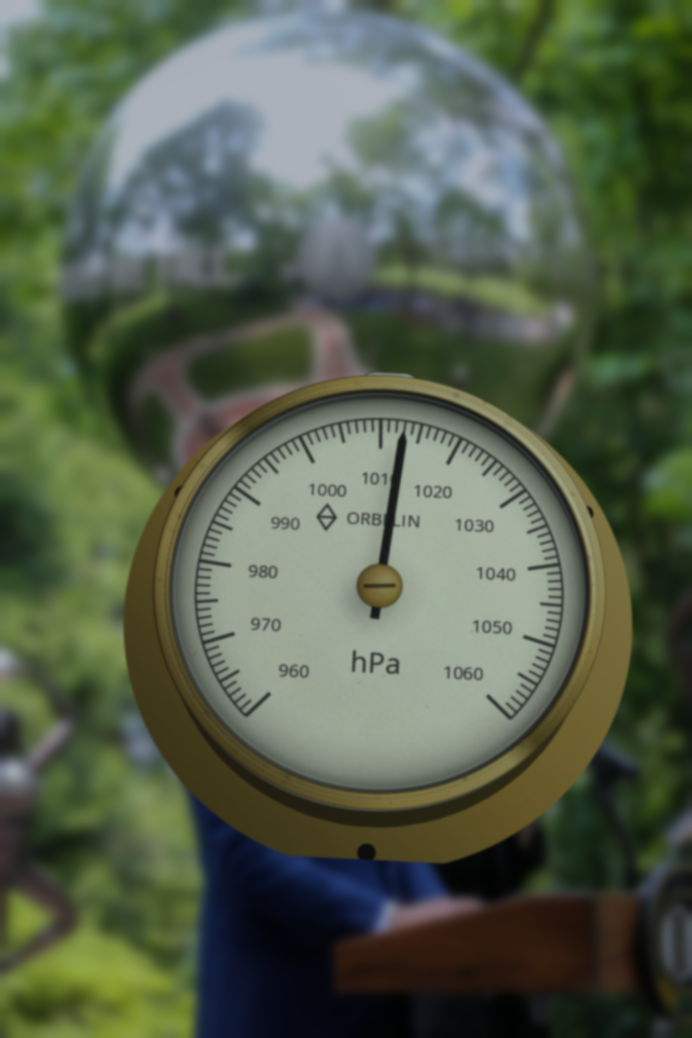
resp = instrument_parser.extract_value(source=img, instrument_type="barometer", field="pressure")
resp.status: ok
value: 1013 hPa
